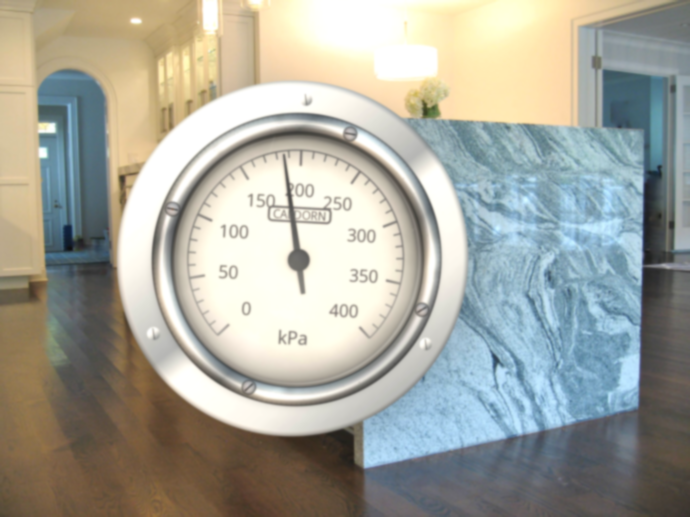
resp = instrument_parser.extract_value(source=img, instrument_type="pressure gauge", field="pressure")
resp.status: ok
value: 185 kPa
